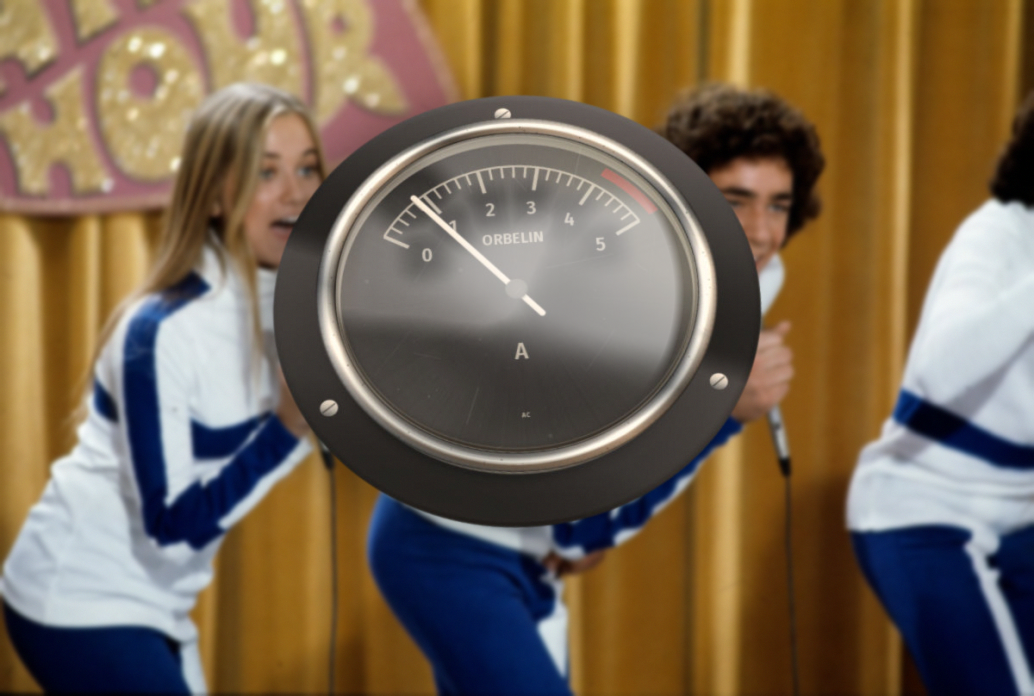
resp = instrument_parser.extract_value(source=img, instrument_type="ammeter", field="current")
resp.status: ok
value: 0.8 A
